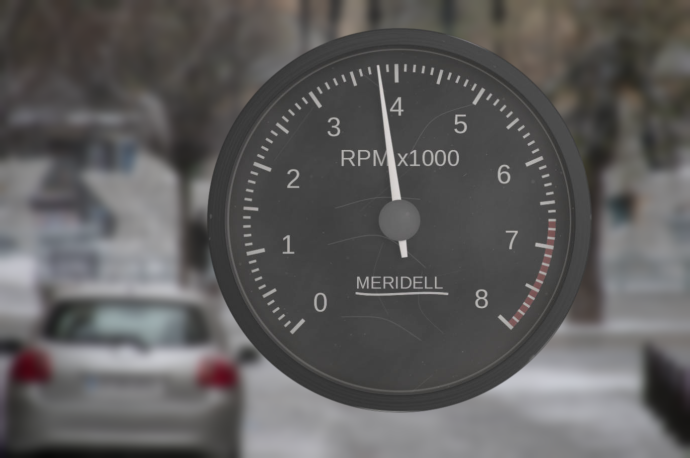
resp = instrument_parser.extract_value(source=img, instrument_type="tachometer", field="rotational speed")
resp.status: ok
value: 3800 rpm
